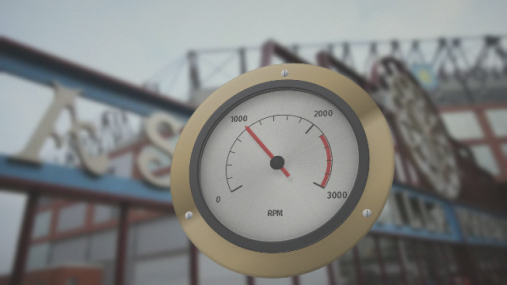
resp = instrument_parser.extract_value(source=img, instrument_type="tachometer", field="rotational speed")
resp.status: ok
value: 1000 rpm
